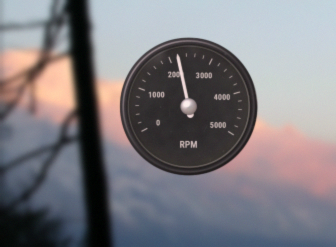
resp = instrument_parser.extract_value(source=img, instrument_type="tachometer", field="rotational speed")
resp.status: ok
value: 2200 rpm
